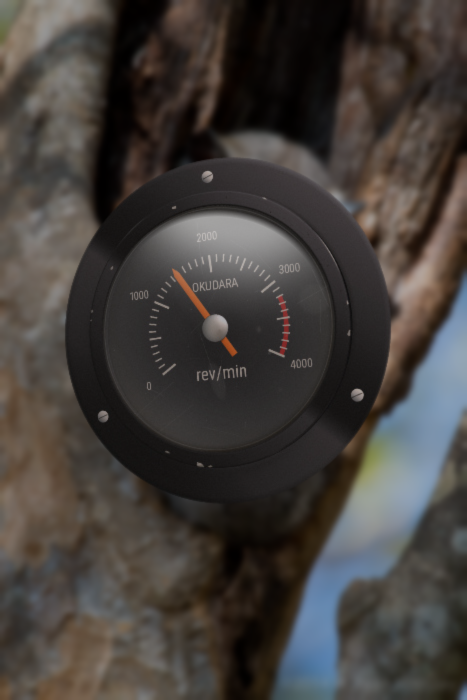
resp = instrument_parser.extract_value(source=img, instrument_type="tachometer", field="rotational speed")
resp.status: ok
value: 1500 rpm
